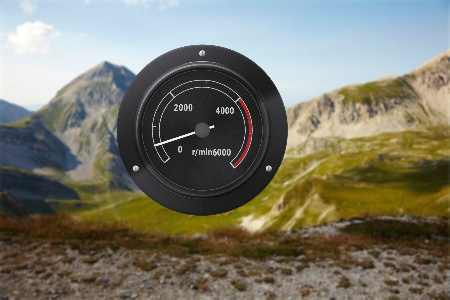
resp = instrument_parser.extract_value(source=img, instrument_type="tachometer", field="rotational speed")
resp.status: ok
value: 500 rpm
